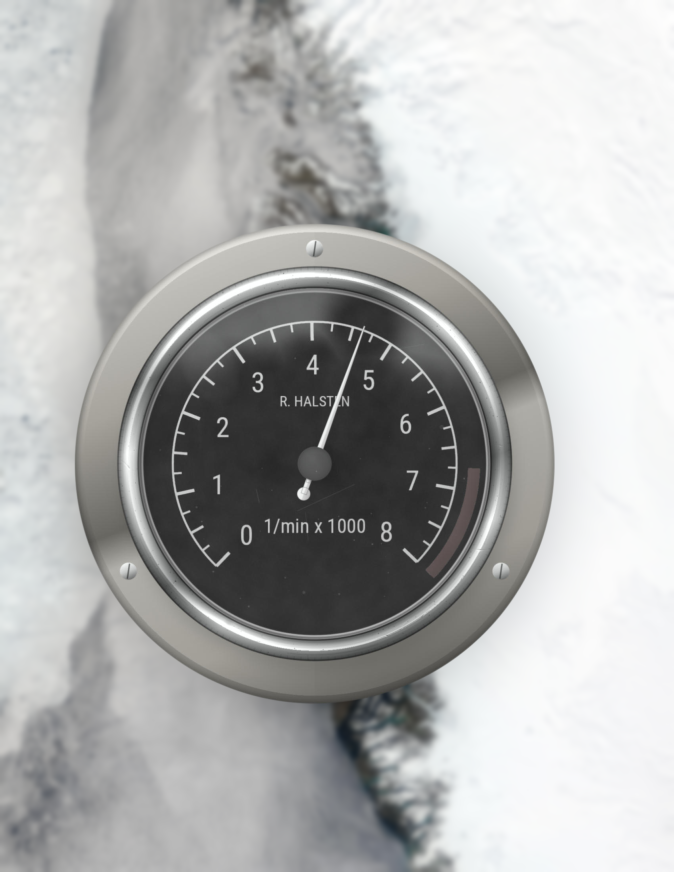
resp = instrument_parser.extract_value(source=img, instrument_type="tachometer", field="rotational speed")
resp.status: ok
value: 4625 rpm
